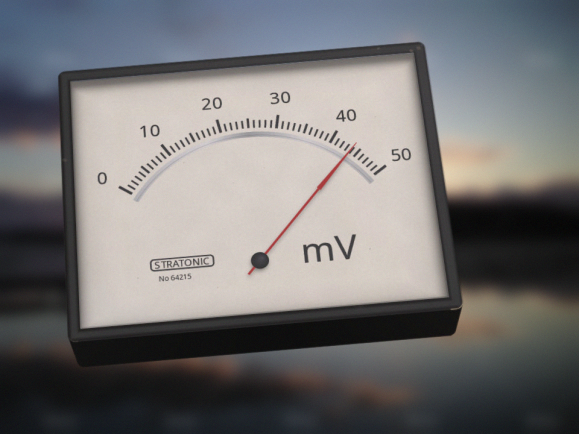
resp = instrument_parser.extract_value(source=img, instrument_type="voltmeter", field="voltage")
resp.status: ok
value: 44 mV
